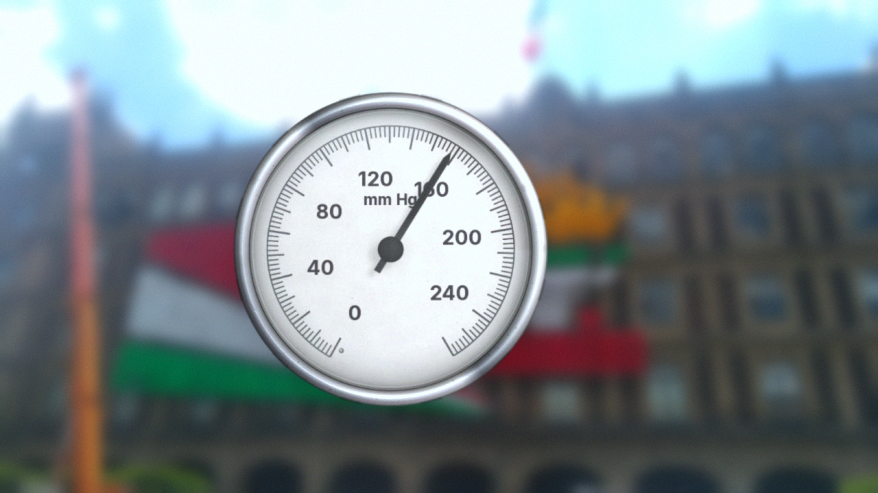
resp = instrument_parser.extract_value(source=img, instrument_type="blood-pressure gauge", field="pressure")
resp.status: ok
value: 158 mmHg
